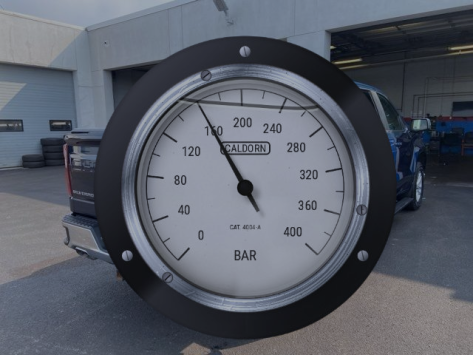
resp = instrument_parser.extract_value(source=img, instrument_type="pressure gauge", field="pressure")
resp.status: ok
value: 160 bar
